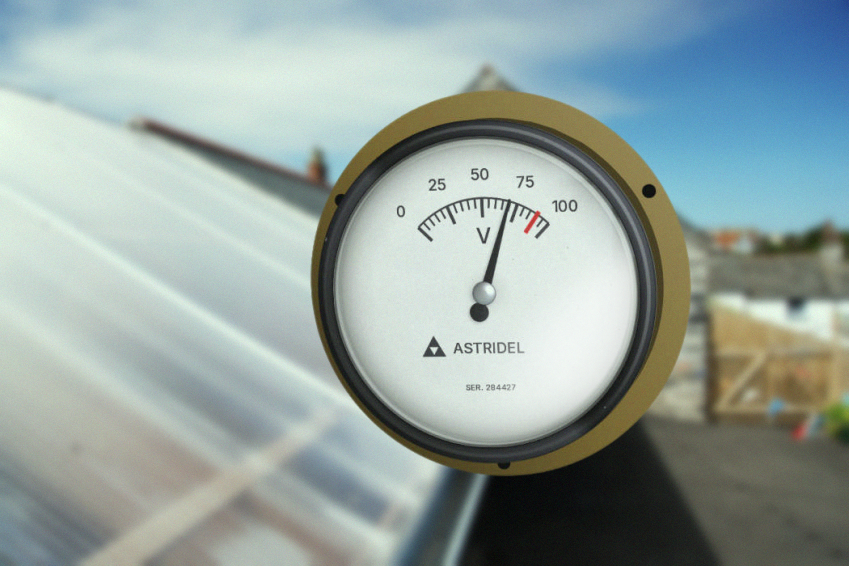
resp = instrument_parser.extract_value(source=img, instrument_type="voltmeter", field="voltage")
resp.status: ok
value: 70 V
